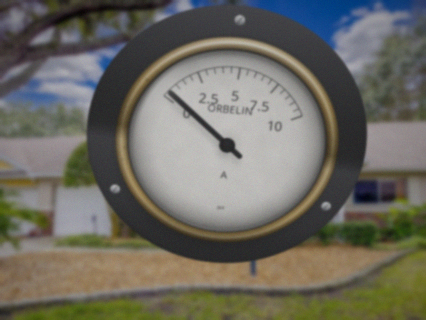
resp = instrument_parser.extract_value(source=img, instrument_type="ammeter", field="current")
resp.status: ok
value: 0.5 A
